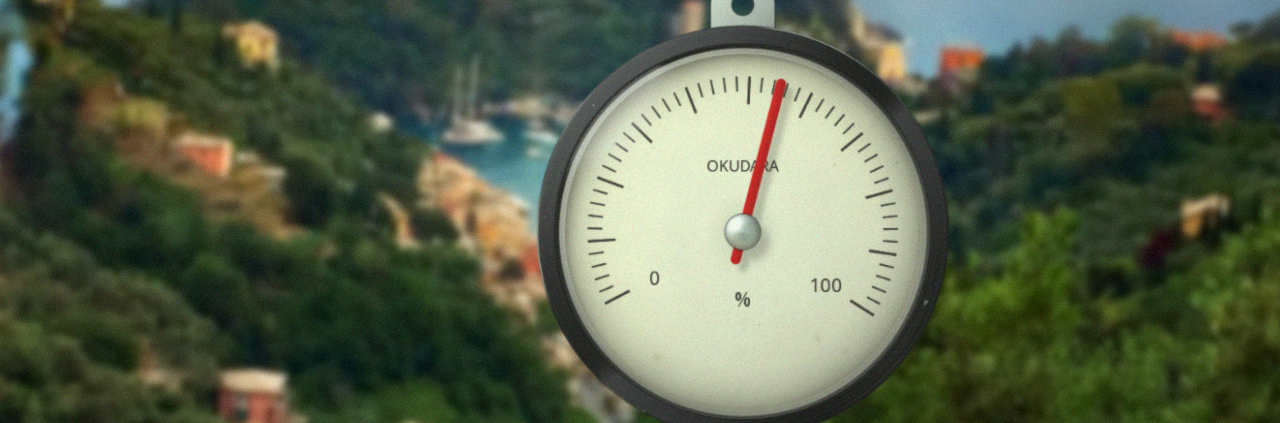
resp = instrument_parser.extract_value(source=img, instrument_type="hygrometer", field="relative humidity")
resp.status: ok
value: 55 %
